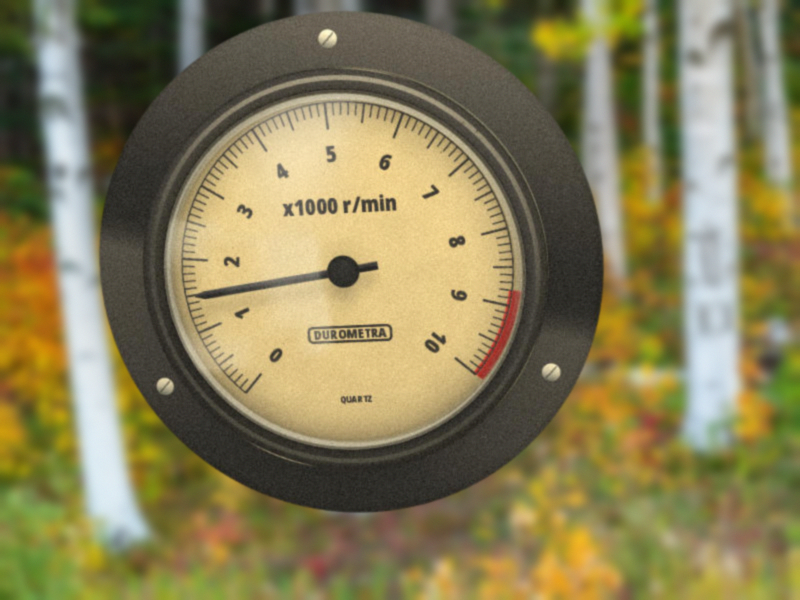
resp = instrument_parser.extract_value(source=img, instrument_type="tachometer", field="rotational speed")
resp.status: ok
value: 1500 rpm
